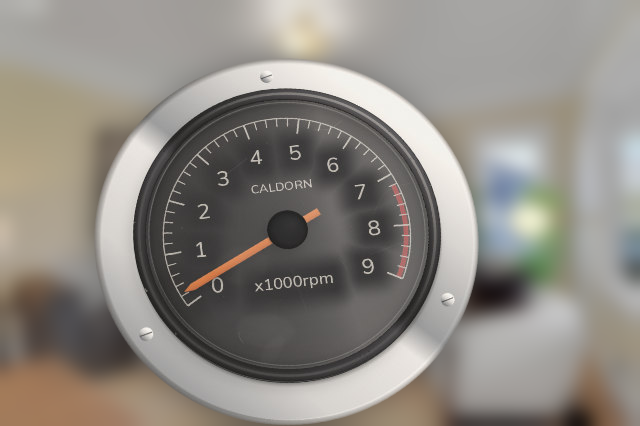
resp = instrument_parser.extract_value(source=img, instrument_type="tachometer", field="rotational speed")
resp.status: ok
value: 200 rpm
